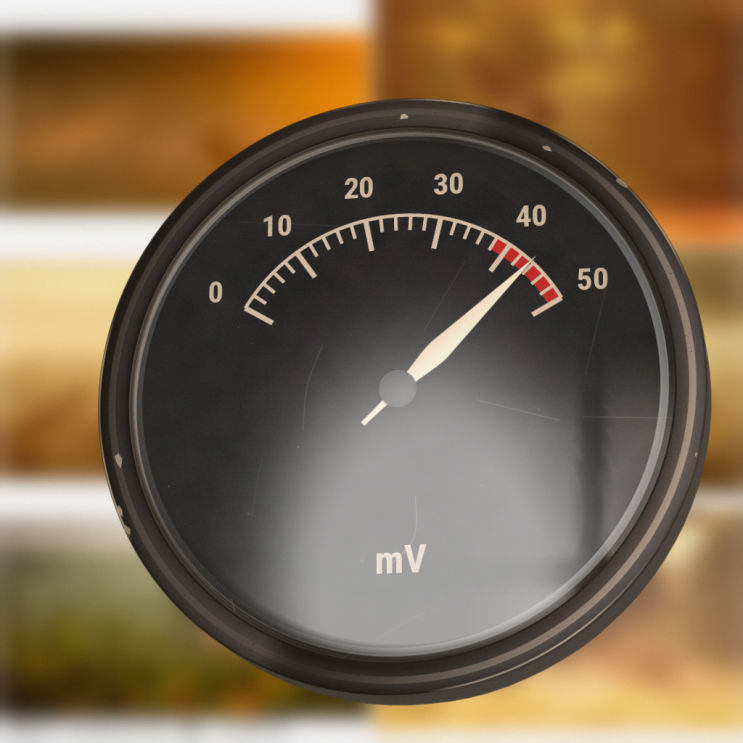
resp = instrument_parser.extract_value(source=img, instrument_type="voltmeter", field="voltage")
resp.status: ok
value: 44 mV
